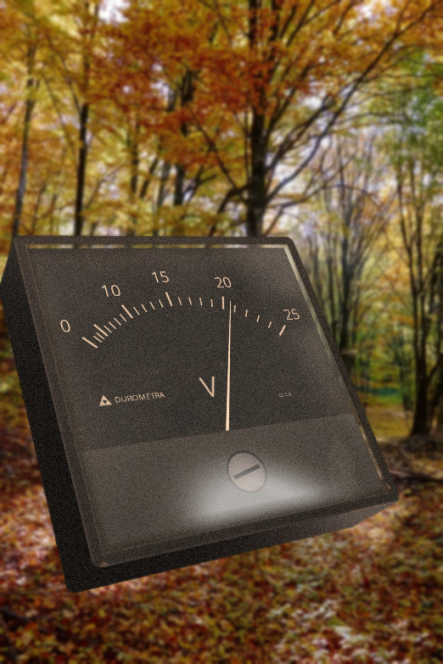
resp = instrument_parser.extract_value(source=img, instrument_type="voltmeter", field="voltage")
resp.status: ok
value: 20.5 V
